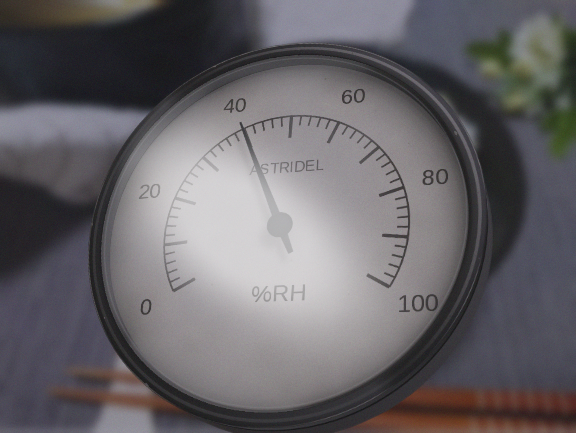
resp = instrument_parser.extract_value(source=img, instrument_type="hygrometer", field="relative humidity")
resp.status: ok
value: 40 %
